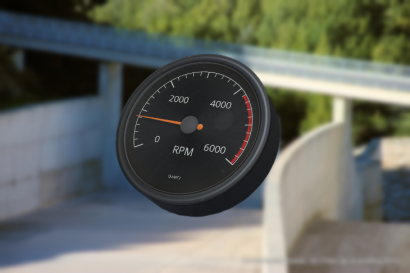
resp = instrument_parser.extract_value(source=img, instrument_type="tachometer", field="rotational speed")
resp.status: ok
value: 800 rpm
